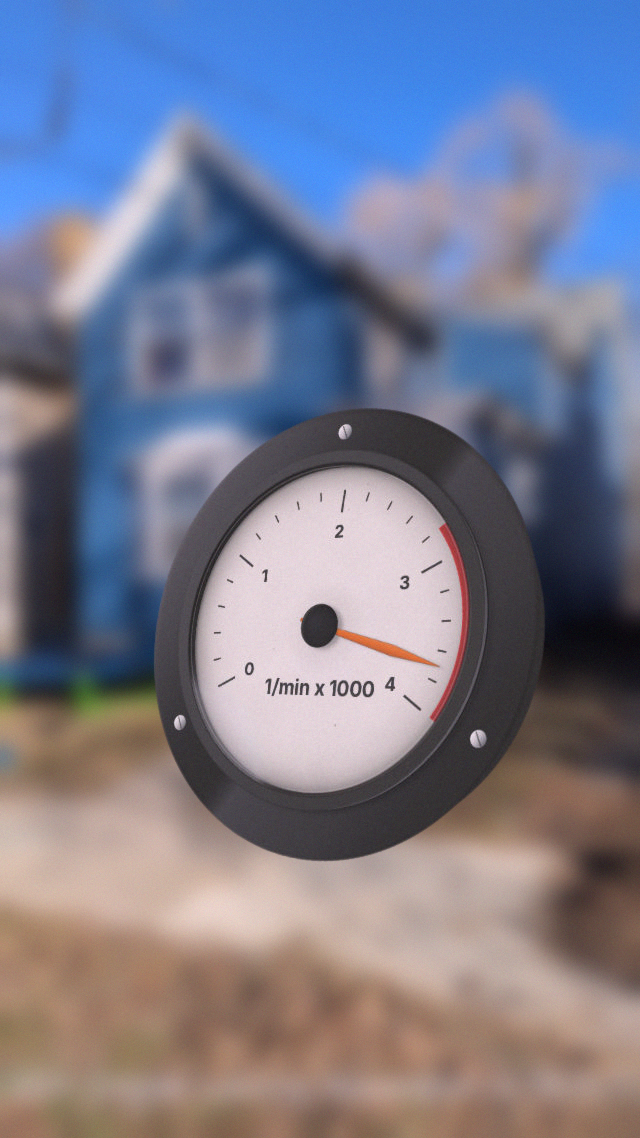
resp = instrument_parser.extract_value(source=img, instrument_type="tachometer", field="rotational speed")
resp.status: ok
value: 3700 rpm
